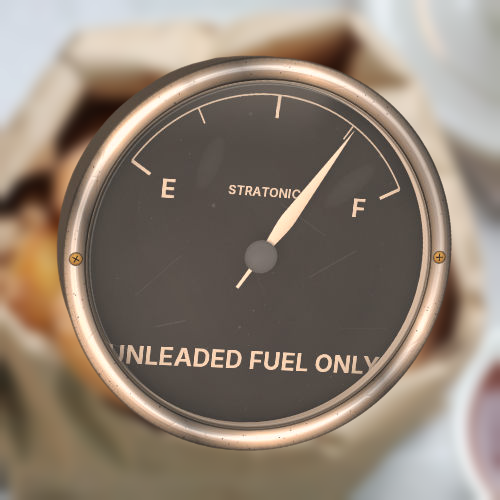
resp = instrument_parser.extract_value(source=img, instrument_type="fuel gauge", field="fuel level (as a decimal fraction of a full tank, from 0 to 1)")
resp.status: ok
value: 0.75
